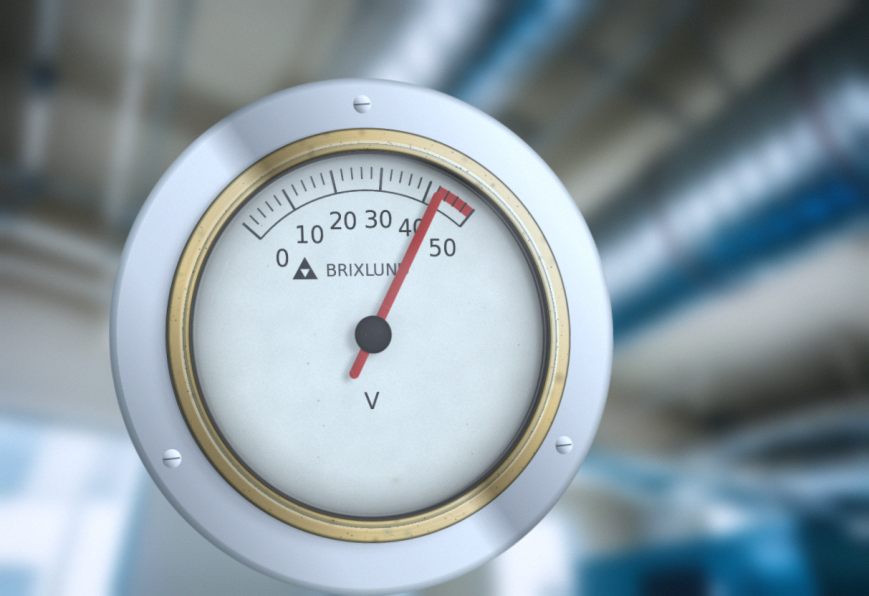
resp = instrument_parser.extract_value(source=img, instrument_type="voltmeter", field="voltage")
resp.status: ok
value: 42 V
